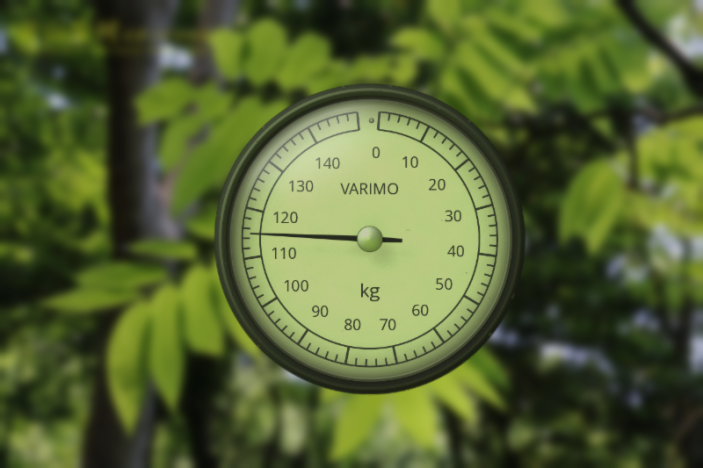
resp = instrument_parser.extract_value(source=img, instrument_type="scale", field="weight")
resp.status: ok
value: 115 kg
